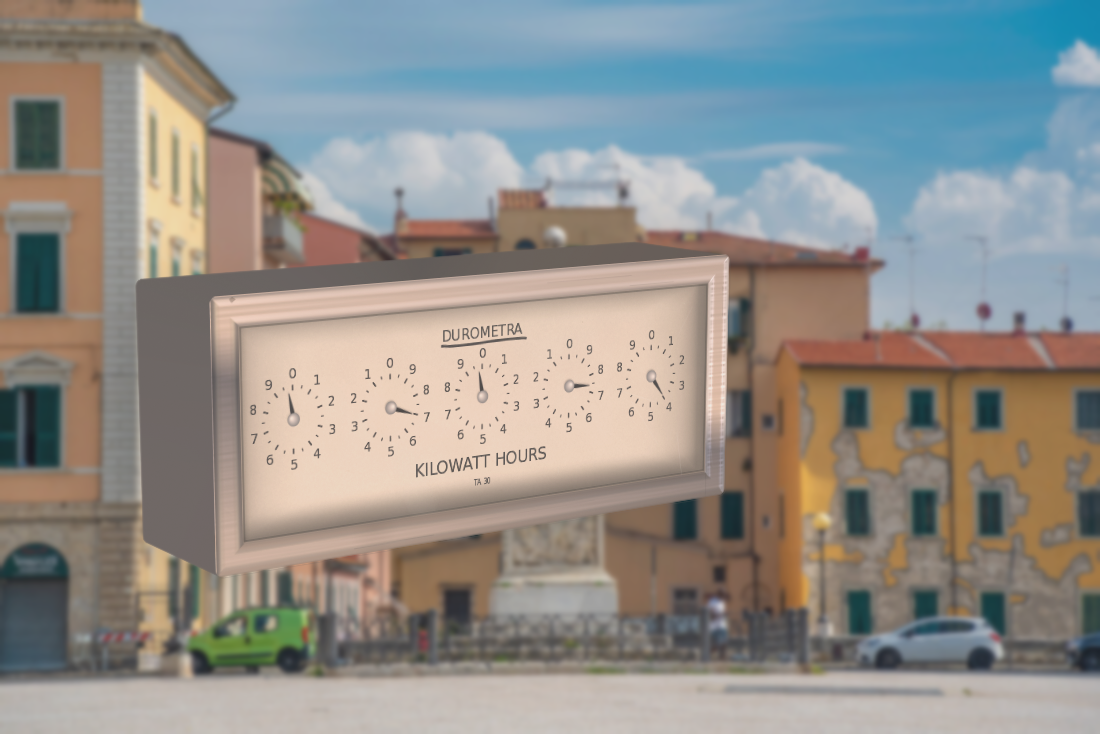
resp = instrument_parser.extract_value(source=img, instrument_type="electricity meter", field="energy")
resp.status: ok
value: 96974 kWh
